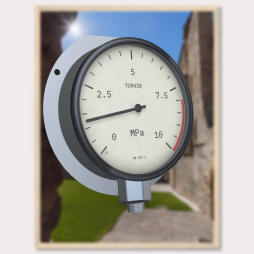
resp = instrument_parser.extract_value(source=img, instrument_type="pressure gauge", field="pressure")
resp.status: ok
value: 1.25 MPa
